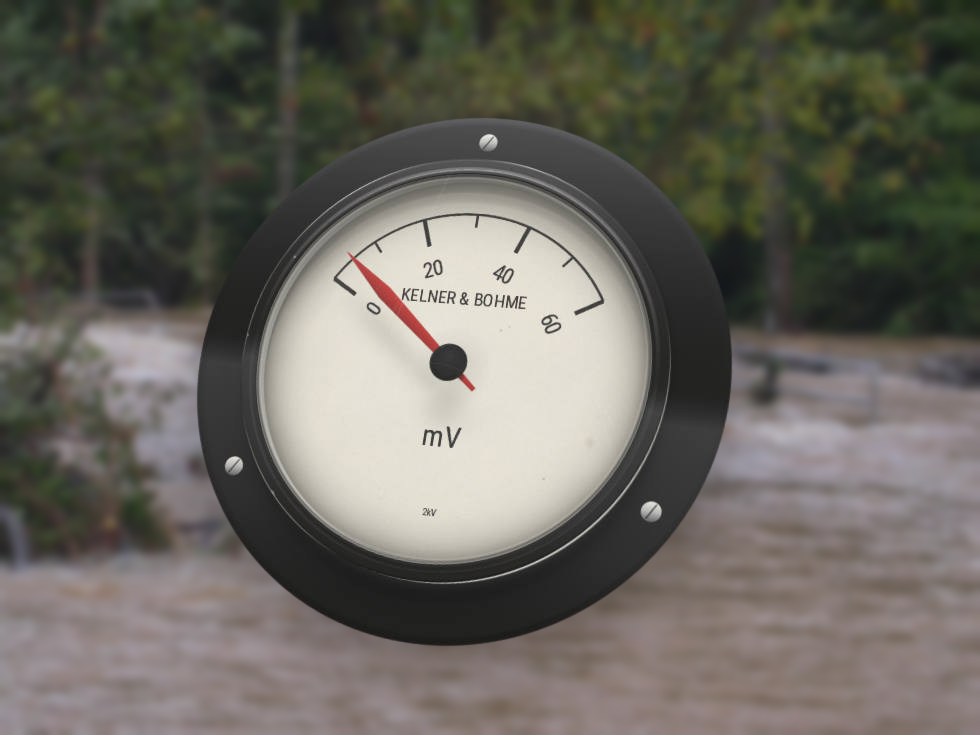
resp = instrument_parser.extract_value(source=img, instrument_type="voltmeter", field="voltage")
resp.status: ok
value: 5 mV
